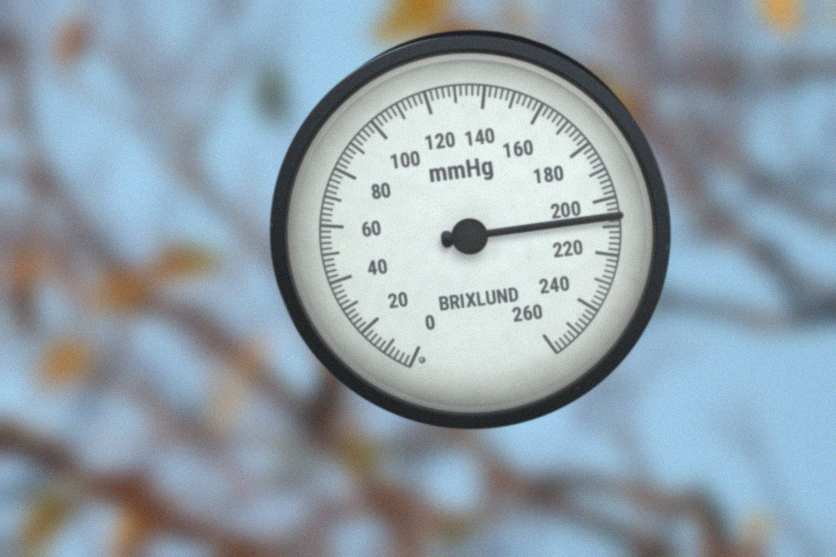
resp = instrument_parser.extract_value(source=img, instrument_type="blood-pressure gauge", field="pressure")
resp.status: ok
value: 206 mmHg
